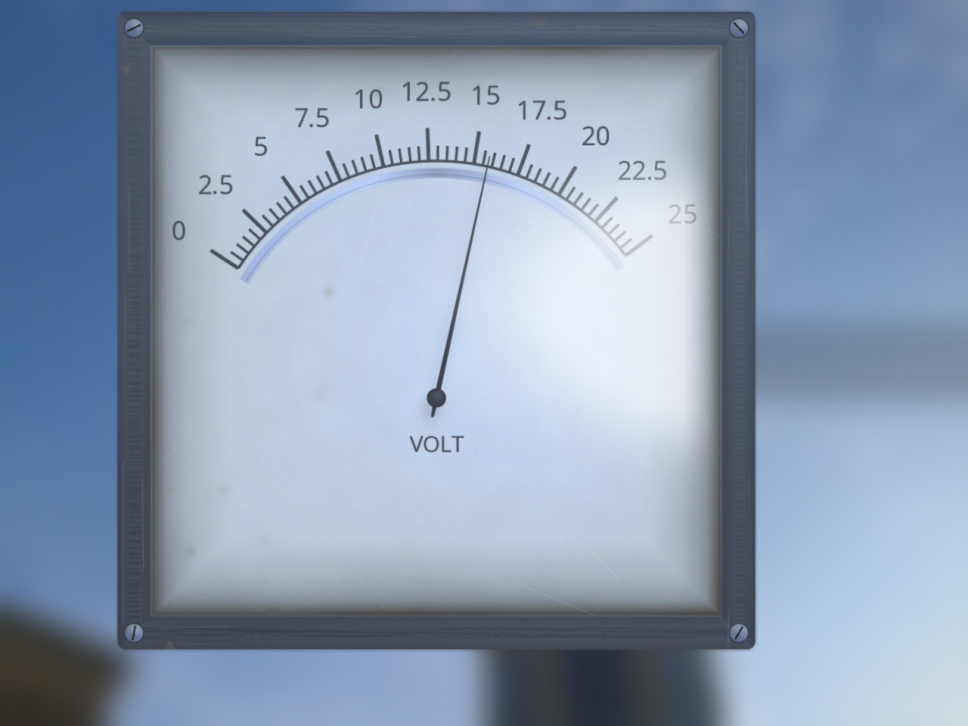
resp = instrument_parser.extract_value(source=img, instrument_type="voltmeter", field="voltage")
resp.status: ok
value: 15.75 V
